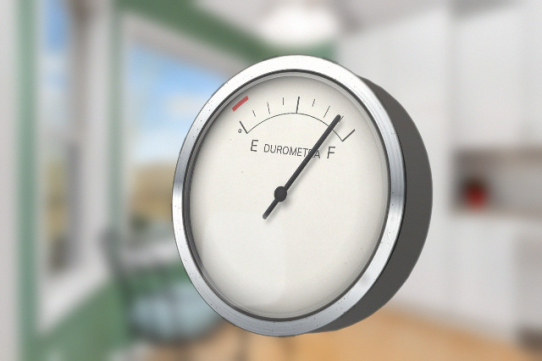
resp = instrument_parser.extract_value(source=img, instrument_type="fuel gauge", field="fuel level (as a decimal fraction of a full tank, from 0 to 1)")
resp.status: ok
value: 0.875
